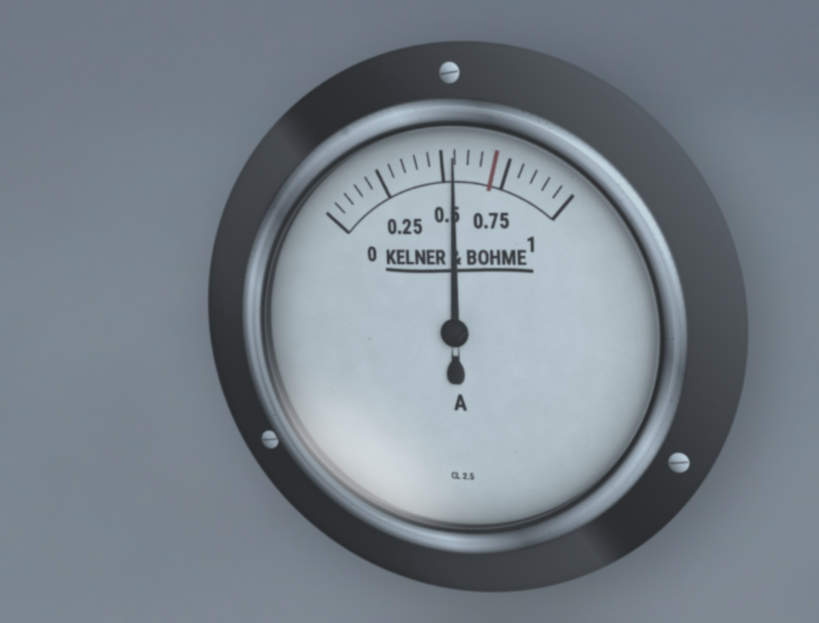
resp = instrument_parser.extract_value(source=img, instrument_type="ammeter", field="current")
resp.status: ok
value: 0.55 A
